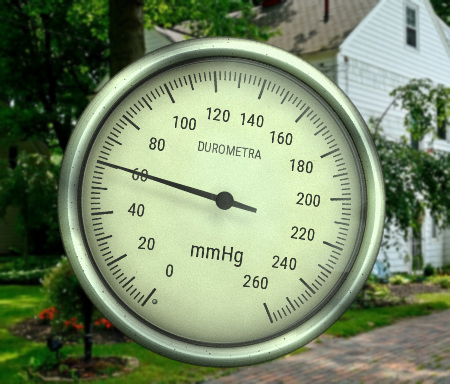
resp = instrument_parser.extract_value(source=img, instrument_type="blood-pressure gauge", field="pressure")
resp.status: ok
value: 60 mmHg
